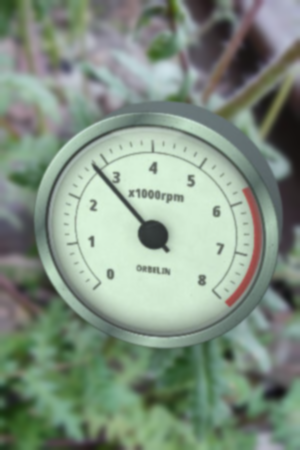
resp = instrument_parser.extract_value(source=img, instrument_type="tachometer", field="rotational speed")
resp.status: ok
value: 2800 rpm
